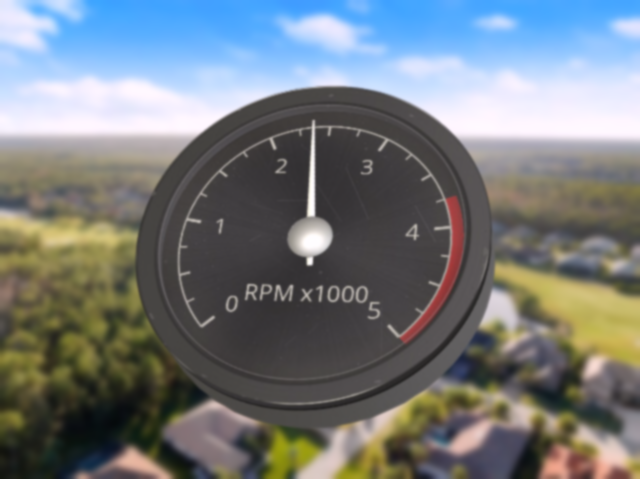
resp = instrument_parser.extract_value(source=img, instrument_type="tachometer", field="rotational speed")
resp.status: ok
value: 2375 rpm
